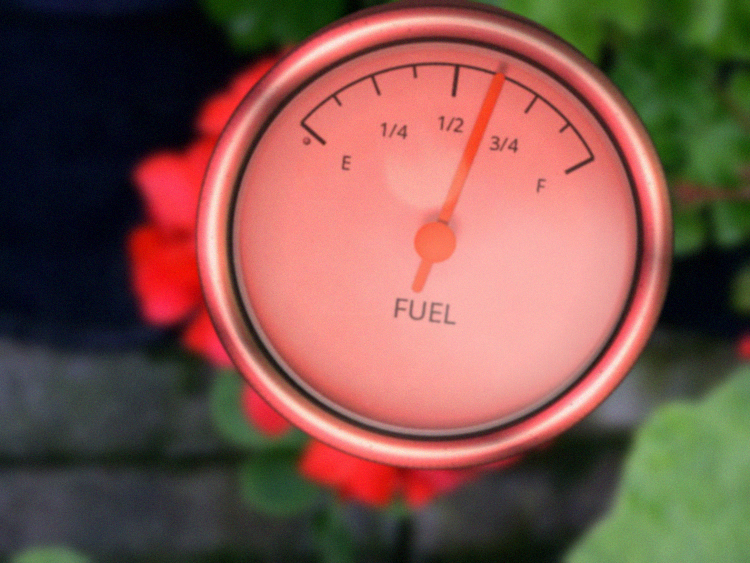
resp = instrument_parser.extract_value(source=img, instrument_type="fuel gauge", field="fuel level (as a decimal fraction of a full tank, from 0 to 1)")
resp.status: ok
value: 0.625
